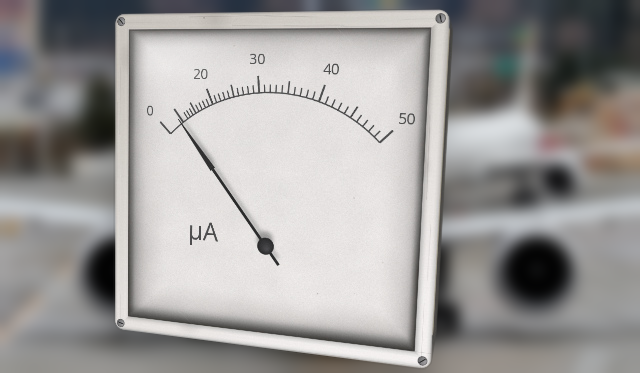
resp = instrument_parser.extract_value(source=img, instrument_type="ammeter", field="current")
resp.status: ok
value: 10 µA
